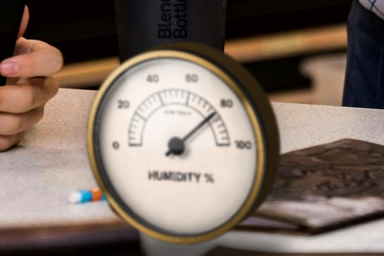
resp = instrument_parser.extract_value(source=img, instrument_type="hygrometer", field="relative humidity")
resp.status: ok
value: 80 %
